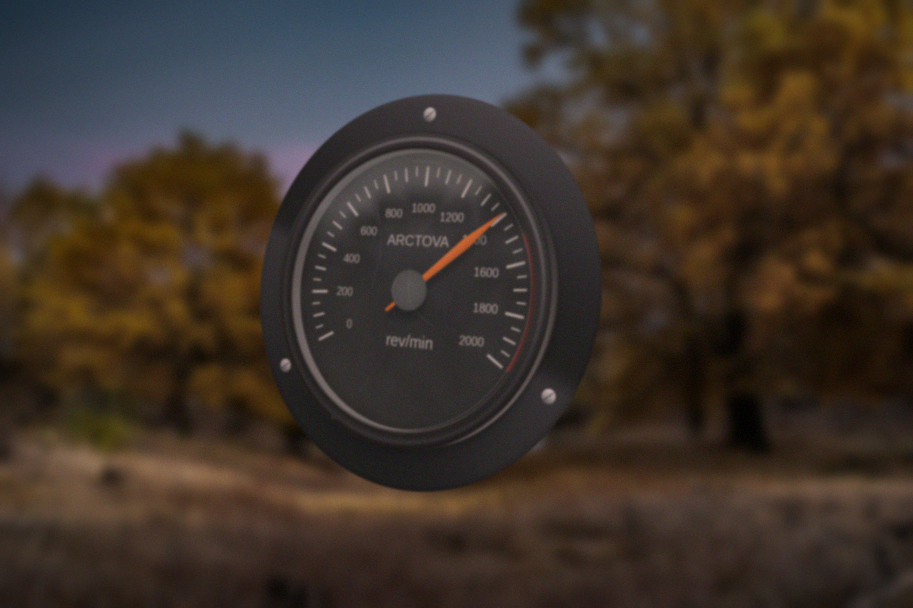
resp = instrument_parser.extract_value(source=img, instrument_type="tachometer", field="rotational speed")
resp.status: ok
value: 1400 rpm
